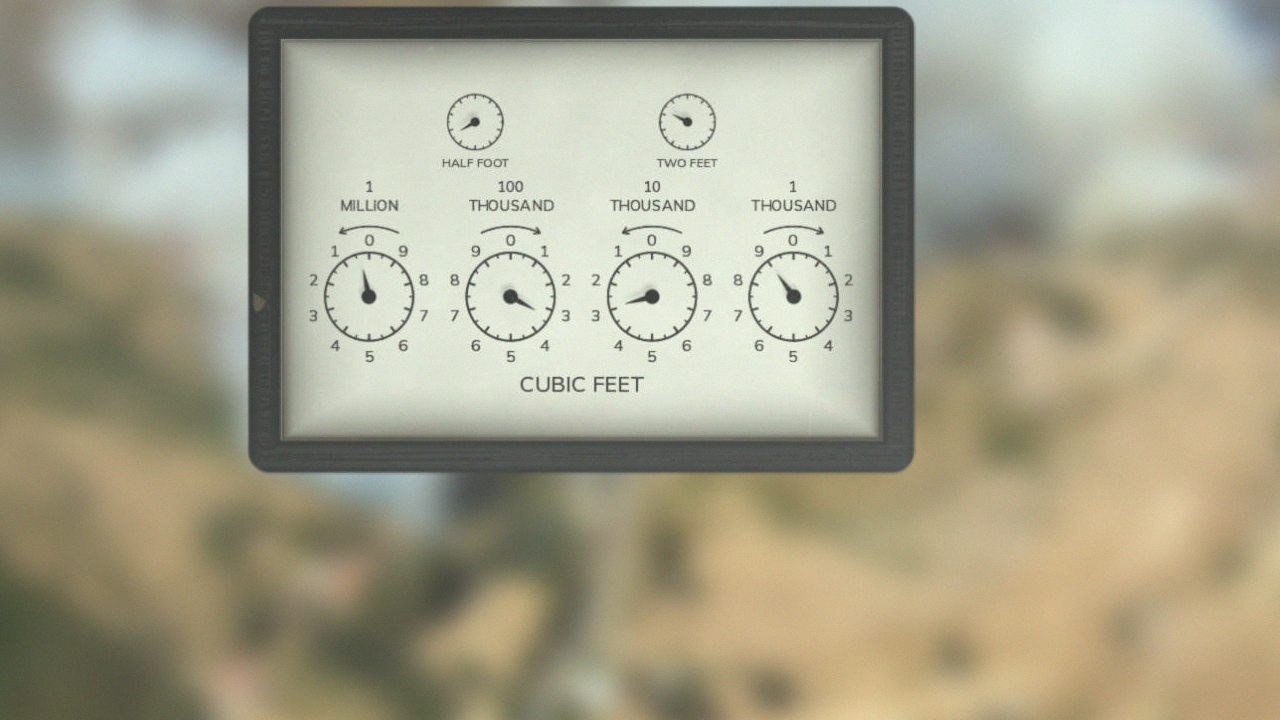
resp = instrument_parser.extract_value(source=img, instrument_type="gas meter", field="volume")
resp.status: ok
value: 32900 ft³
